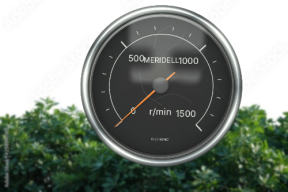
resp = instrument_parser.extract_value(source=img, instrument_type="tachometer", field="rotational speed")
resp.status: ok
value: 0 rpm
